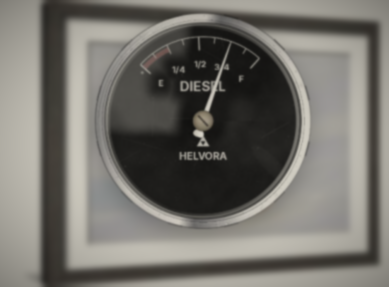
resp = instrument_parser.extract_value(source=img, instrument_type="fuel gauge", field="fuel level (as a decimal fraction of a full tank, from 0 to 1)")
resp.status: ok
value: 0.75
